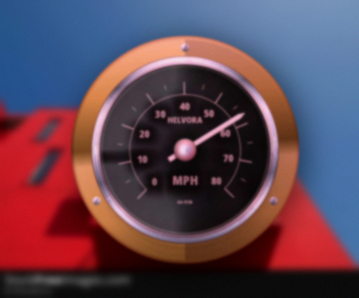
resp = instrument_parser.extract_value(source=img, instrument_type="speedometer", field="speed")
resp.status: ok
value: 57.5 mph
